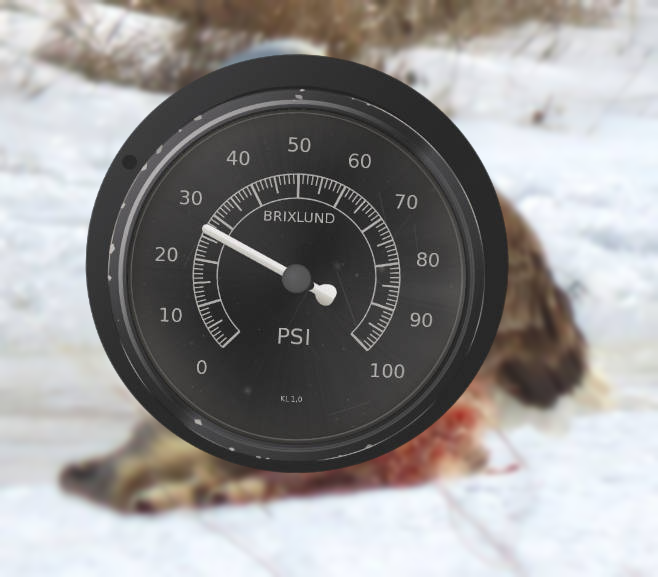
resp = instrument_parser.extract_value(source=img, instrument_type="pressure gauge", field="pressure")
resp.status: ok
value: 27 psi
